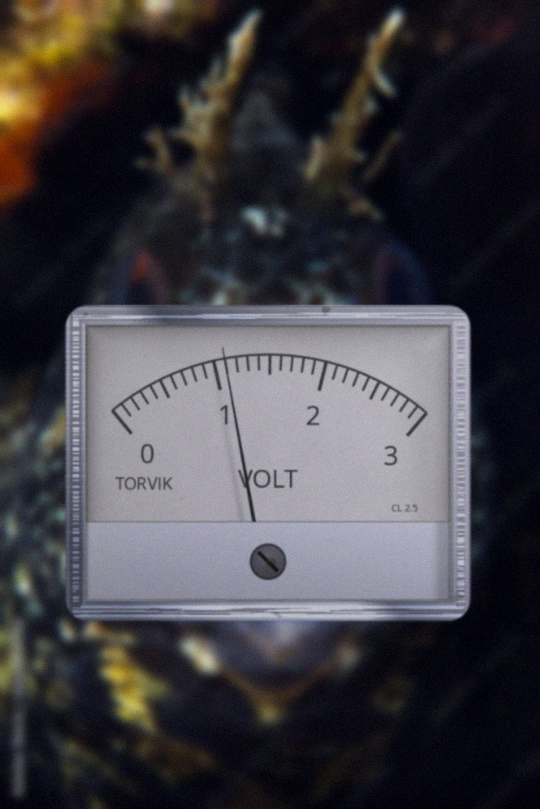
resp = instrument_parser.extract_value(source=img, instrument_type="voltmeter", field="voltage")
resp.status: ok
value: 1.1 V
